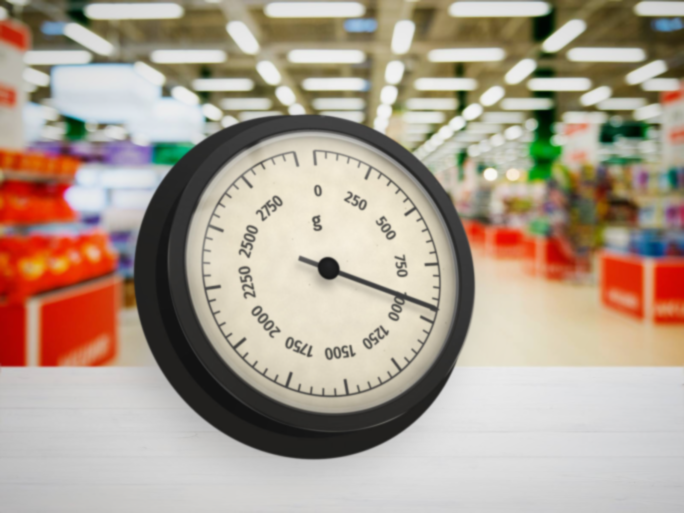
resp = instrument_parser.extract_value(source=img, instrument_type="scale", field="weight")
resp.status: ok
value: 950 g
